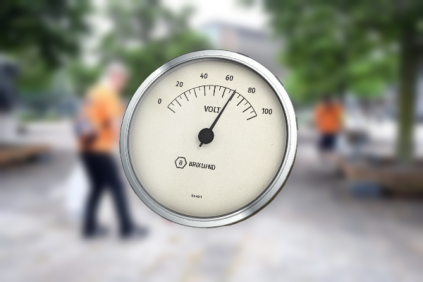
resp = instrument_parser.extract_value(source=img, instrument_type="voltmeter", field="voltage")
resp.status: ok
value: 70 V
